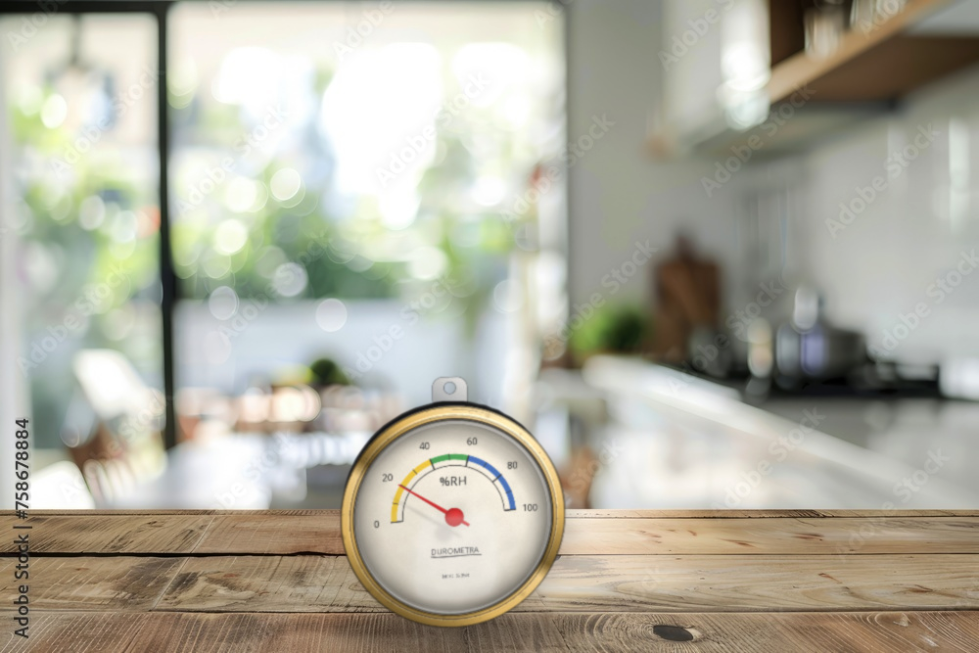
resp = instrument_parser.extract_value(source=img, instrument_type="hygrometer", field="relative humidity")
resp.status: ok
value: 20 %
